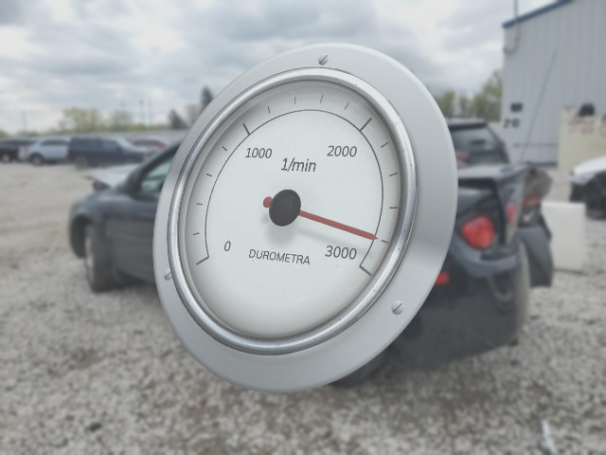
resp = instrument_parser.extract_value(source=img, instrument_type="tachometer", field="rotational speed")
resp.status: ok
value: 2800 rpm
